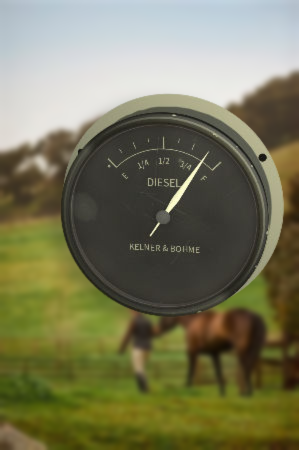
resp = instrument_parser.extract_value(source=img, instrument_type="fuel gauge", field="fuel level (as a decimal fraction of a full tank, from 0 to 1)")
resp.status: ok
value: 0.875
